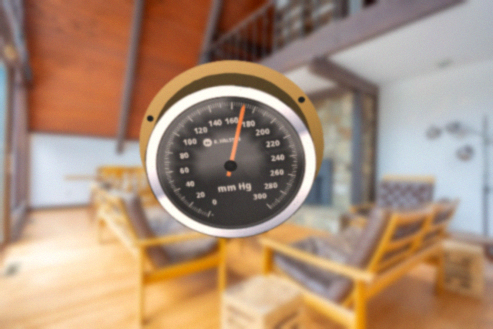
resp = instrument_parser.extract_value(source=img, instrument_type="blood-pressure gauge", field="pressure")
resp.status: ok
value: 170 mmHg
